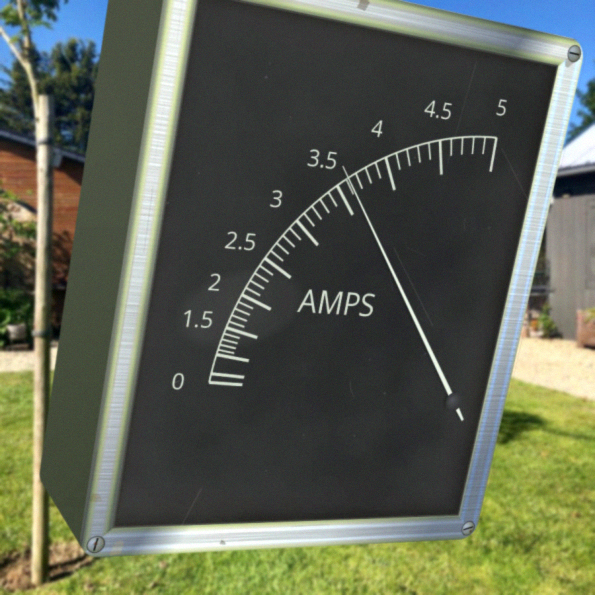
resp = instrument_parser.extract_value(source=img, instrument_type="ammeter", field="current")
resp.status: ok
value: 3.6 A
